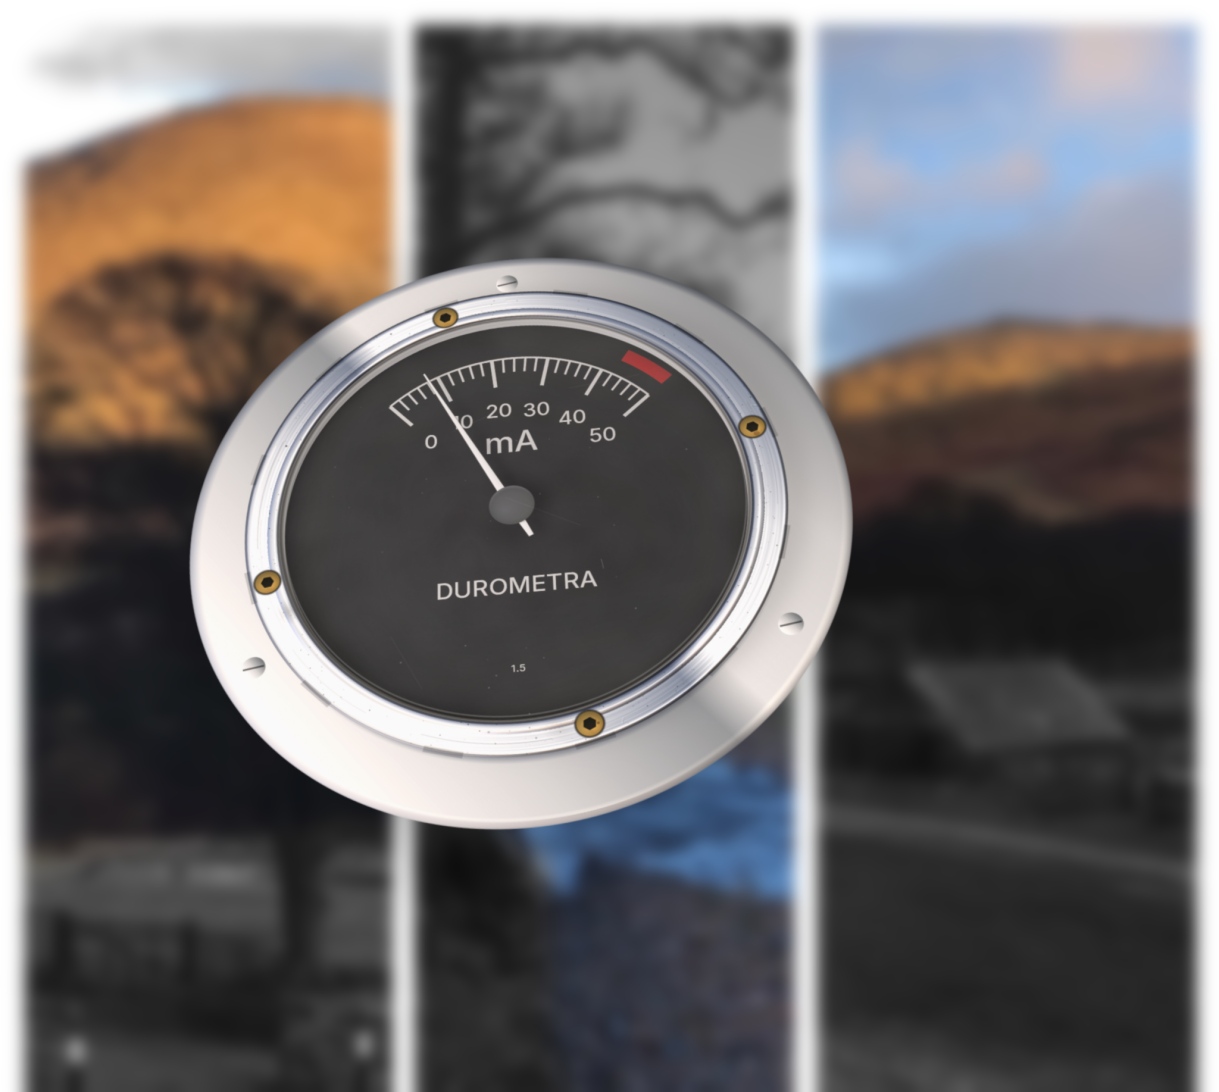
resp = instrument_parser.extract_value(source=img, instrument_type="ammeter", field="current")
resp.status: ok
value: 8 mA
